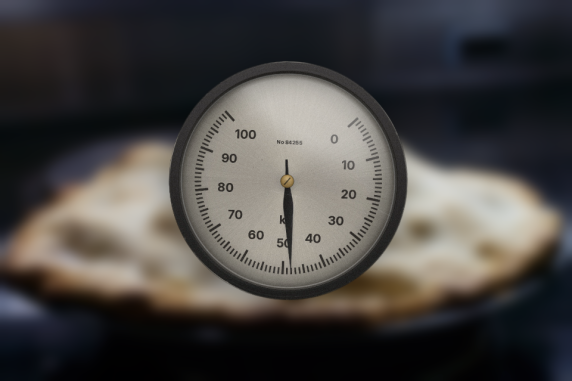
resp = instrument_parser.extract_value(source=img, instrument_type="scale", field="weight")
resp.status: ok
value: 48 kg
